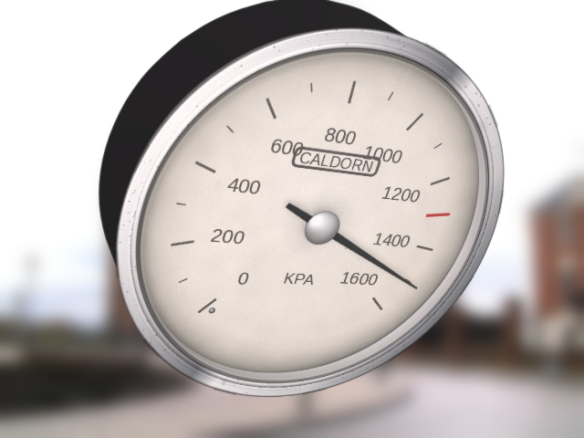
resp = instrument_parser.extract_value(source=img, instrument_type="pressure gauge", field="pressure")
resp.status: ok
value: 1500 kPa
